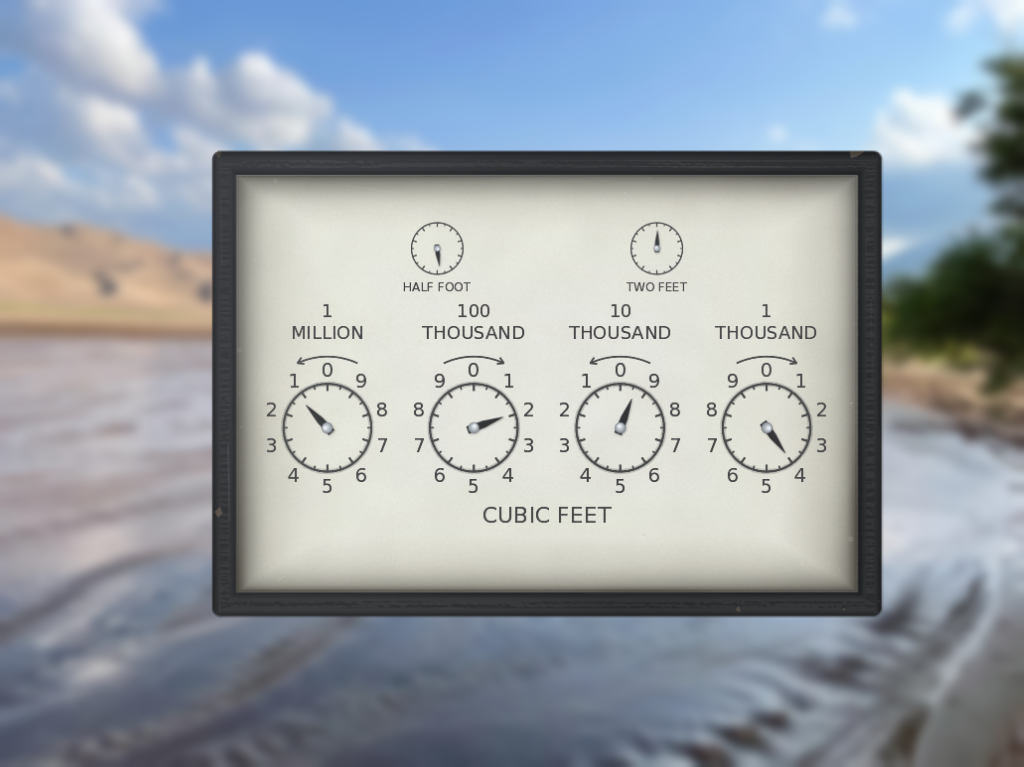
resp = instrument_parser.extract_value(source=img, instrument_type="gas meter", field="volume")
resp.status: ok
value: 119400 ft³
